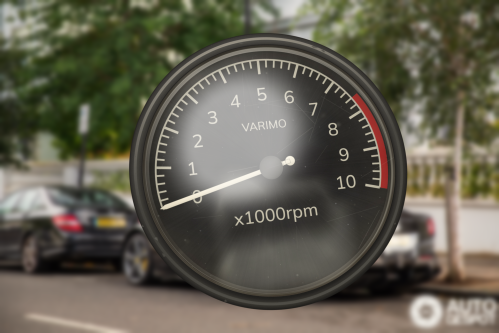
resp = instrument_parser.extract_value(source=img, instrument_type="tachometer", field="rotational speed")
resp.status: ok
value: 0 rpm
